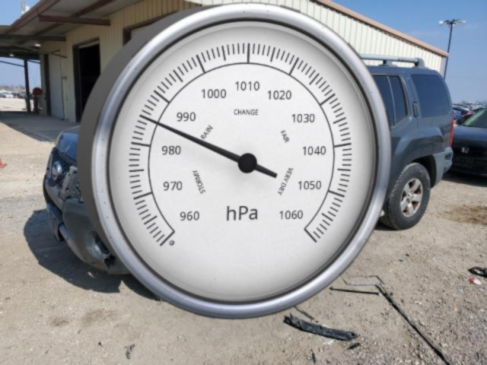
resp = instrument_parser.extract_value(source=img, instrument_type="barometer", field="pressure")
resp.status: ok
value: 985 hPa
